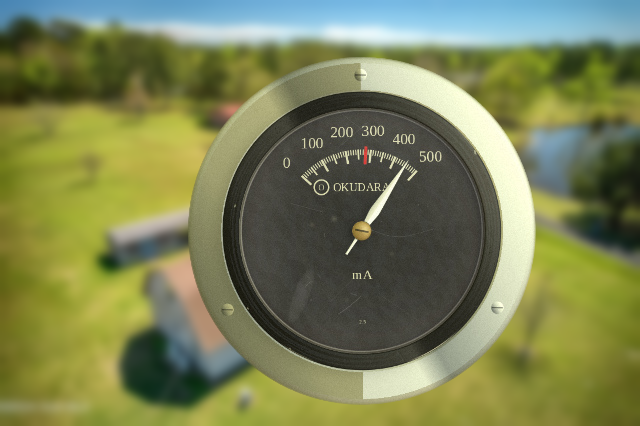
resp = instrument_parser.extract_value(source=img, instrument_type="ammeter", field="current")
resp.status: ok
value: 450 mA
